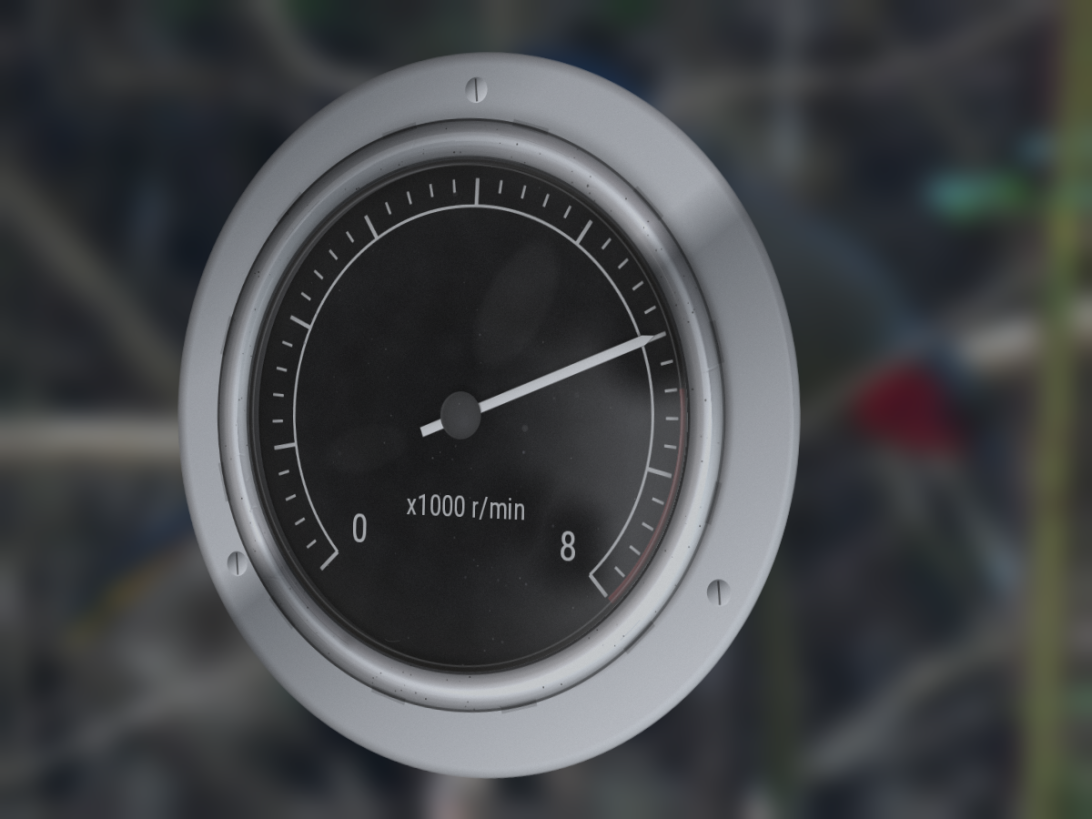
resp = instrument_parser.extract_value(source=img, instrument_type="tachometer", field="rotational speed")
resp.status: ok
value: 6000 rpm
